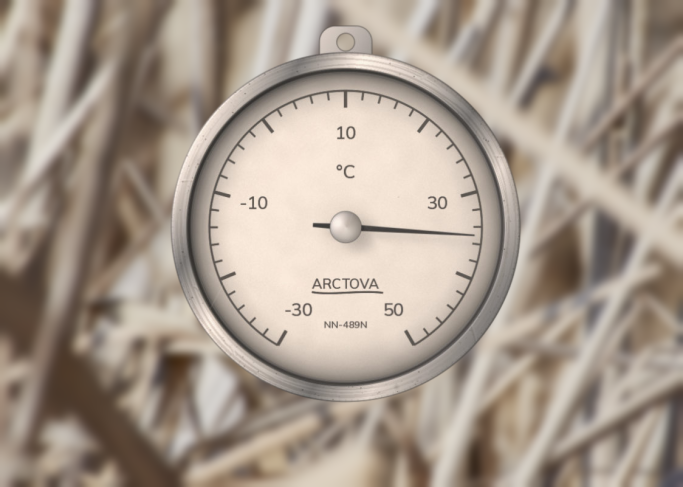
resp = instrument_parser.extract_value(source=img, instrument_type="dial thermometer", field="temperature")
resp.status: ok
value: 35 °C
